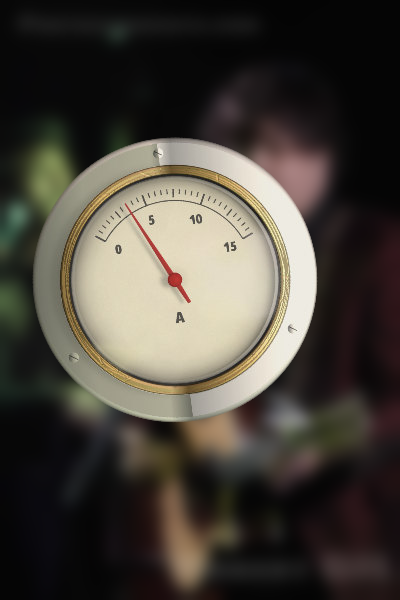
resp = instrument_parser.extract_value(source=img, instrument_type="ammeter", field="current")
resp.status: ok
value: 3.5 A
